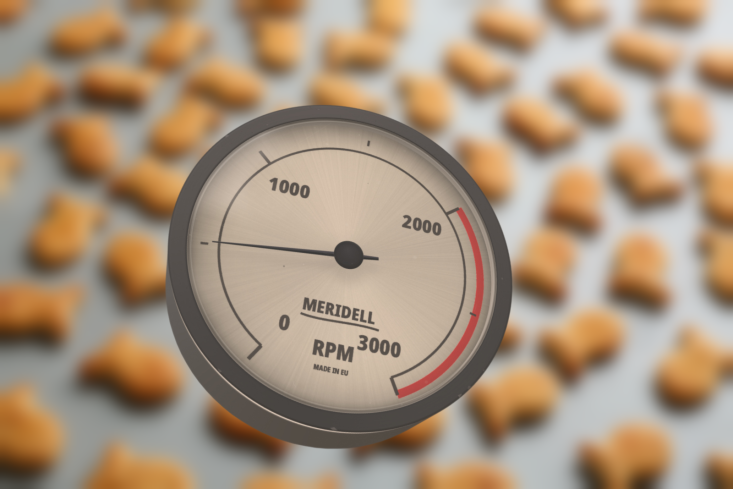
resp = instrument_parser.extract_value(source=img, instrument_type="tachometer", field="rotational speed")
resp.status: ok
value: 500 rpm
